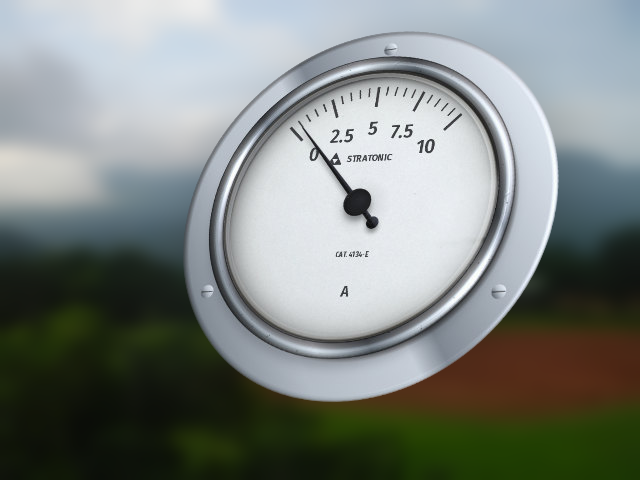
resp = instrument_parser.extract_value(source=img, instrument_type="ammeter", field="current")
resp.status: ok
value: 0.5 A
